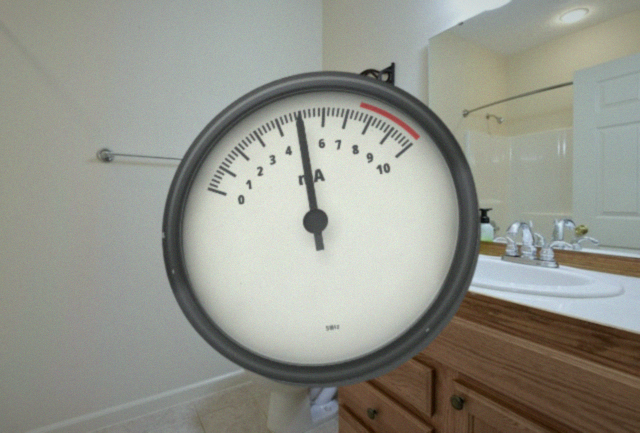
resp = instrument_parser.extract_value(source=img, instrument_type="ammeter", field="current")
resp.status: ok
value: 5 mA
